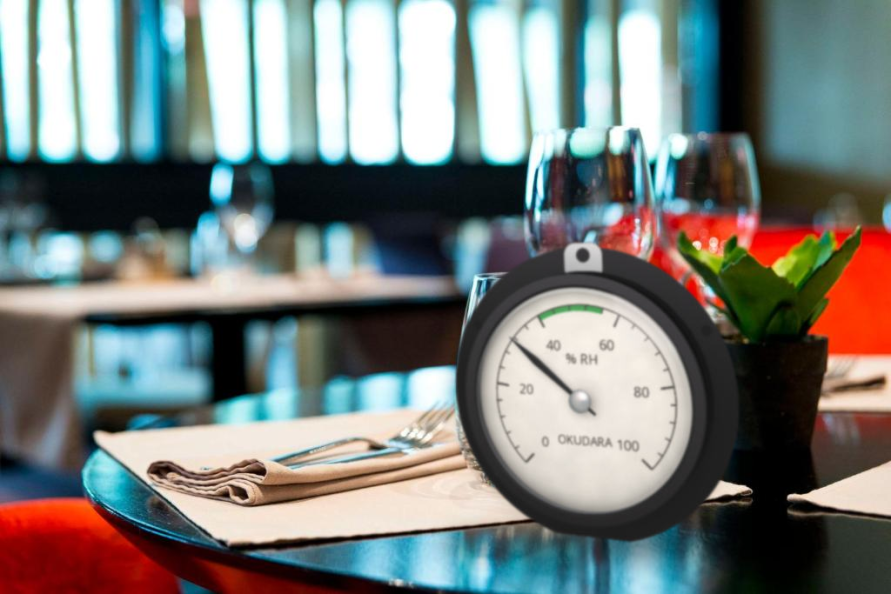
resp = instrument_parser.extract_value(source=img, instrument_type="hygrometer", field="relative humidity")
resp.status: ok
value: 32 %
